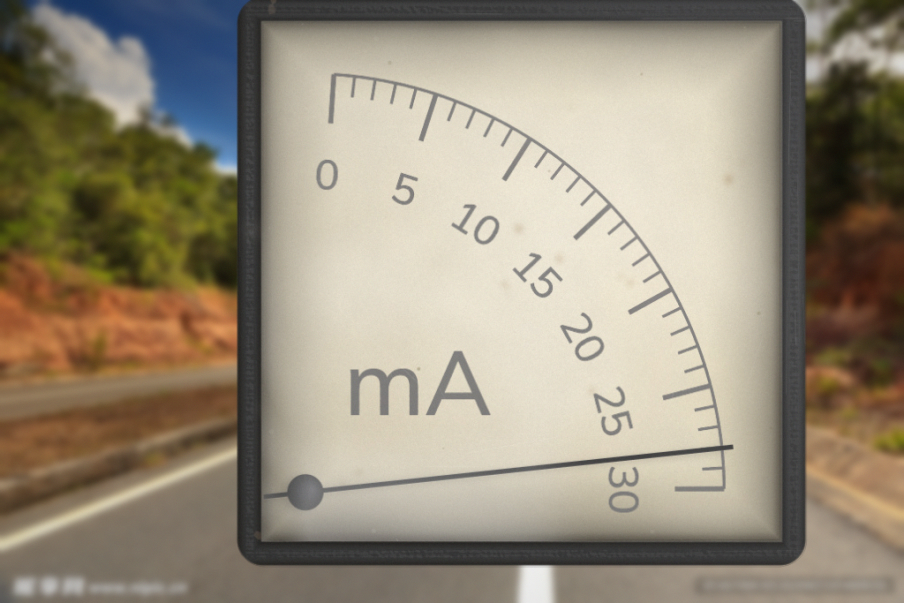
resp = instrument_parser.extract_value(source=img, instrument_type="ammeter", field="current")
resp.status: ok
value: 28 mA
